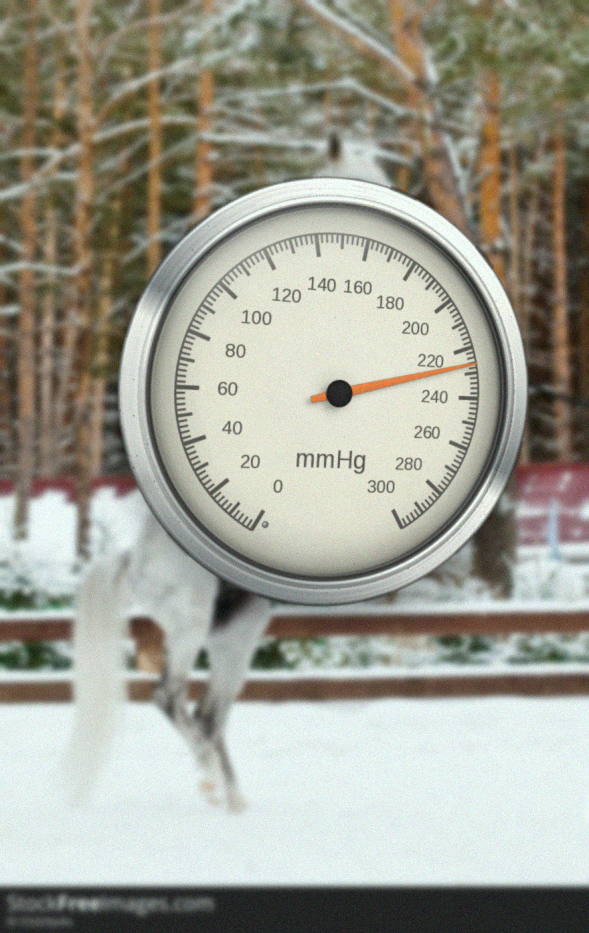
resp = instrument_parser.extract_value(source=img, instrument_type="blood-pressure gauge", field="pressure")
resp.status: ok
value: 226 mmHg
